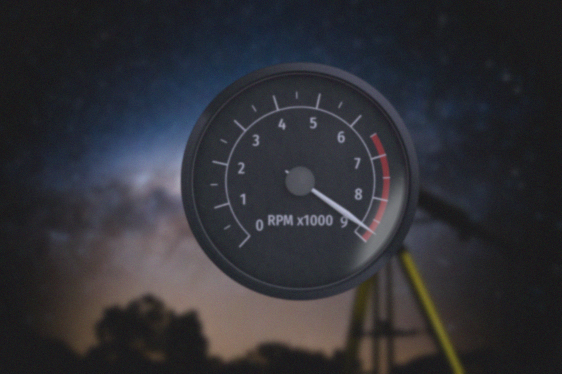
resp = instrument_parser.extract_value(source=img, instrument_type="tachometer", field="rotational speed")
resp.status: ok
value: 8750 rpm
